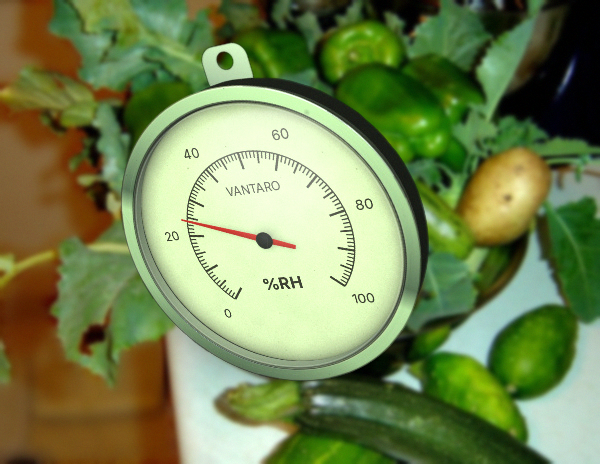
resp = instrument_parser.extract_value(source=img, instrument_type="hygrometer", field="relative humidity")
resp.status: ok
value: 25 %
